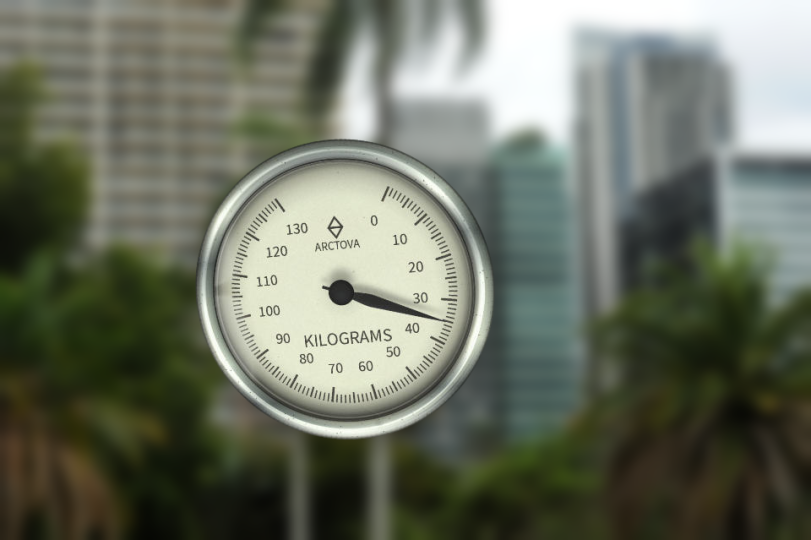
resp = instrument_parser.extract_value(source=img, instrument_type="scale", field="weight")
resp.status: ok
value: 35 kg
